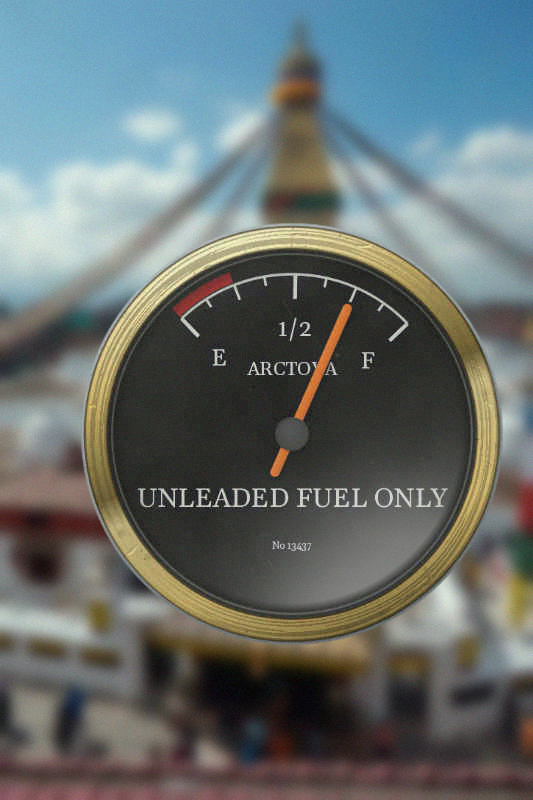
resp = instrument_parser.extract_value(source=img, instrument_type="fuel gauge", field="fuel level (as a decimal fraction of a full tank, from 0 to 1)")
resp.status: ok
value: 0.75
